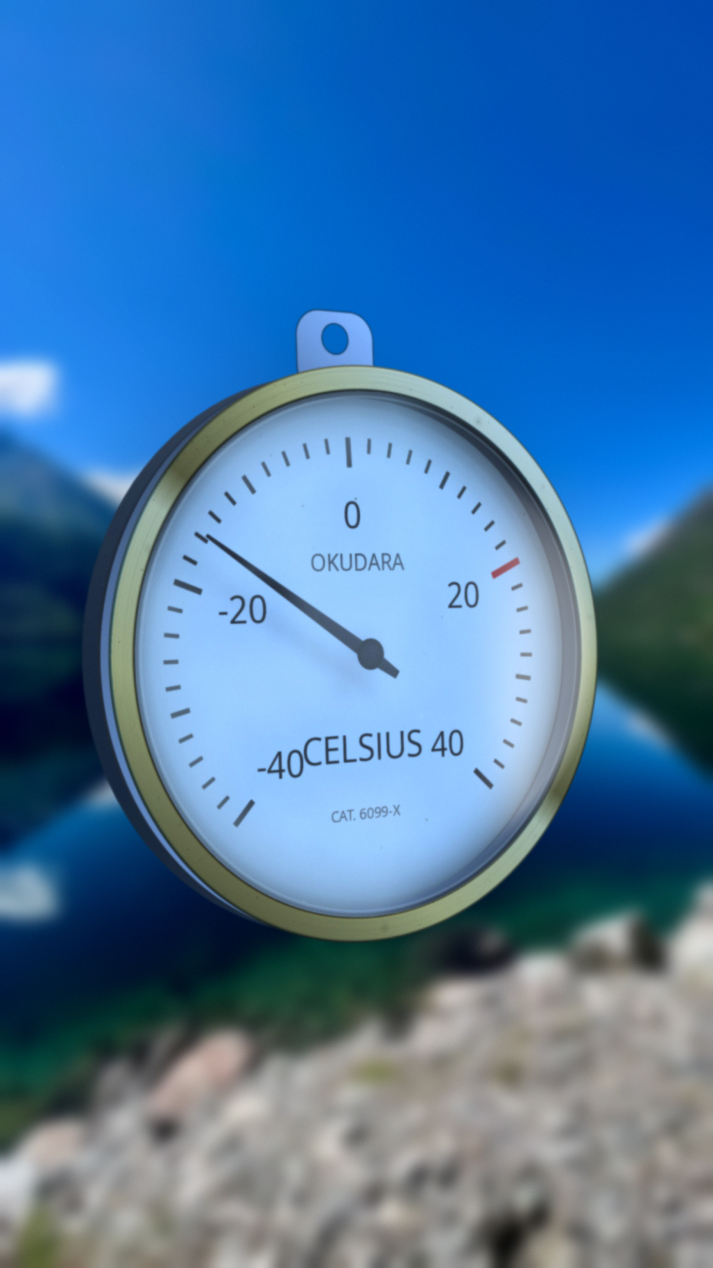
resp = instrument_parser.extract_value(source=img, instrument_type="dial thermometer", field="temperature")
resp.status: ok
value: -16 °C
